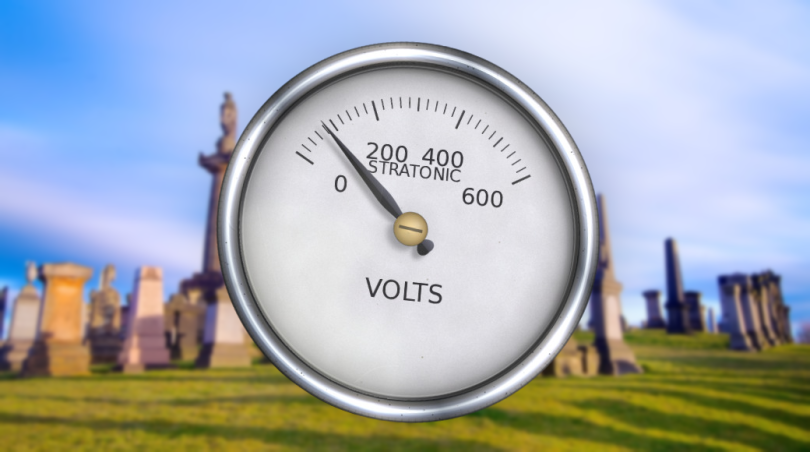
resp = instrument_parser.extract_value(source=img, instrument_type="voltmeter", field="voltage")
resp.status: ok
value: 80 V
